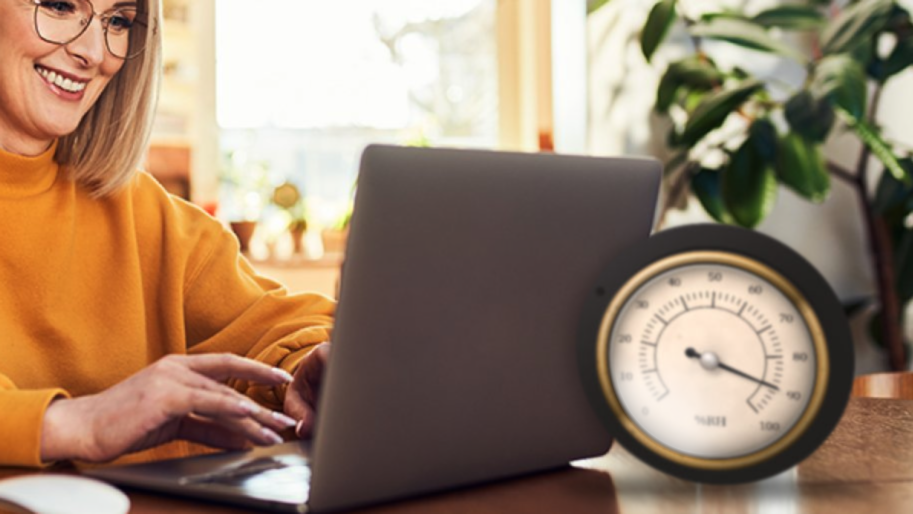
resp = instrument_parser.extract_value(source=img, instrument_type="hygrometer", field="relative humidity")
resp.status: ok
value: 90 %
